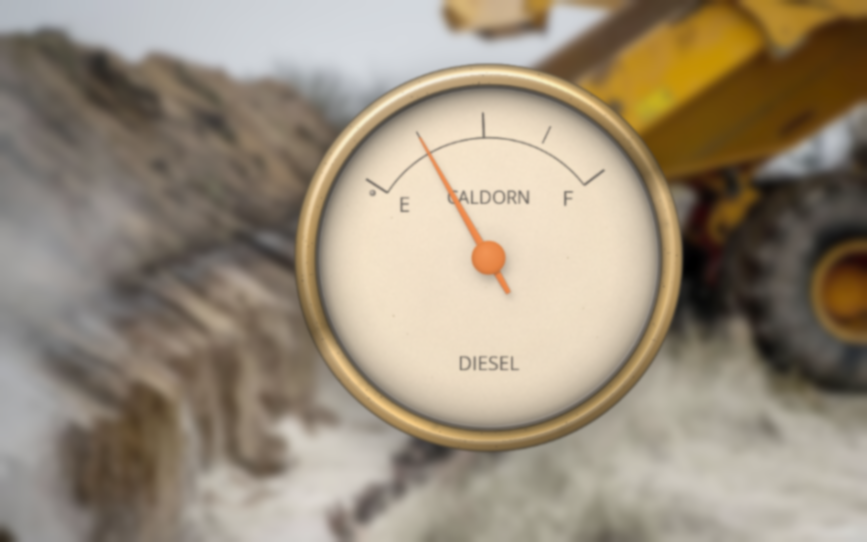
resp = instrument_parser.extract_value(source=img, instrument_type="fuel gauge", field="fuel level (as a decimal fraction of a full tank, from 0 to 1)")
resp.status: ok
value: 0.25
